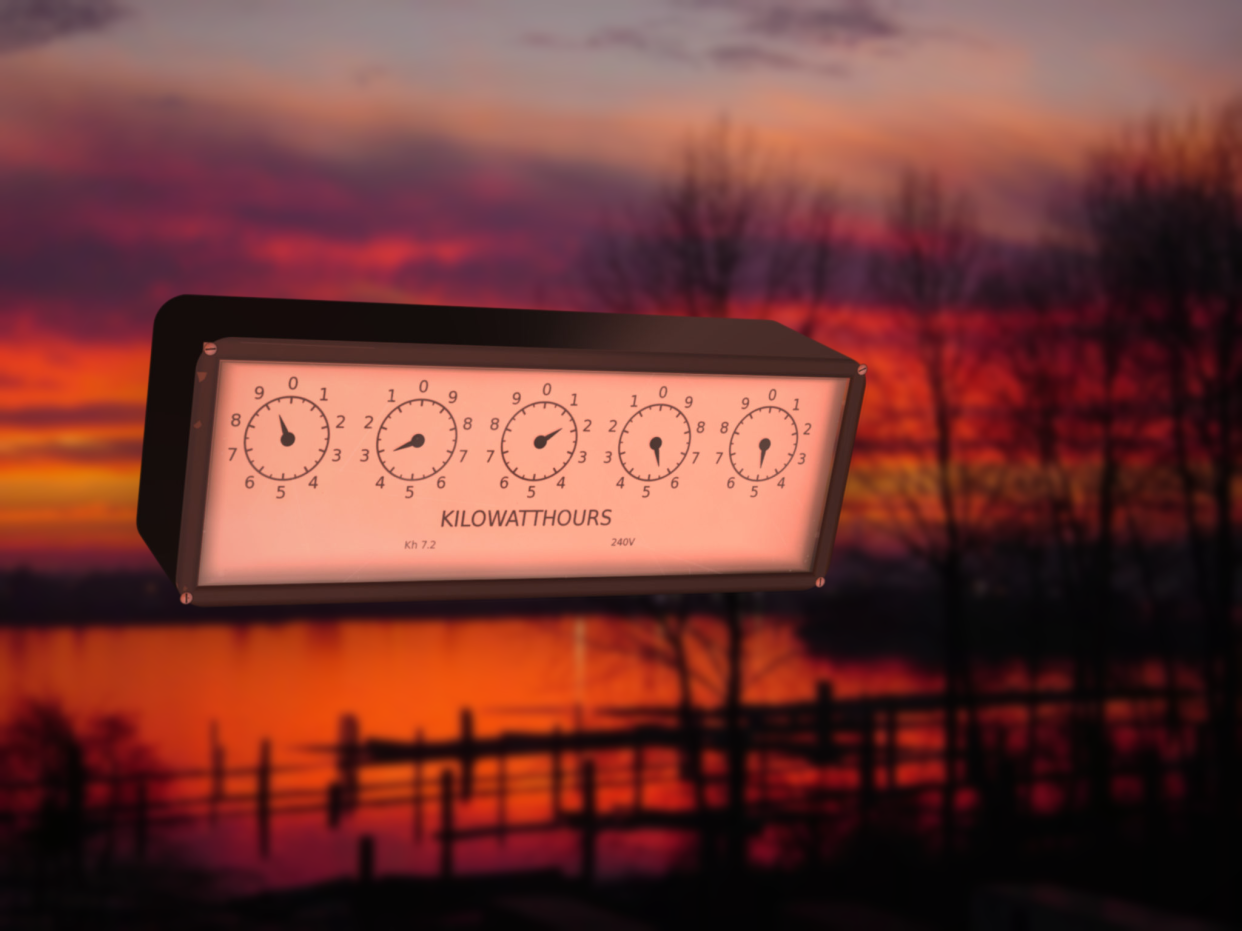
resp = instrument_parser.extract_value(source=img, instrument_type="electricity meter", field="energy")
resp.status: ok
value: 93155 kWh
